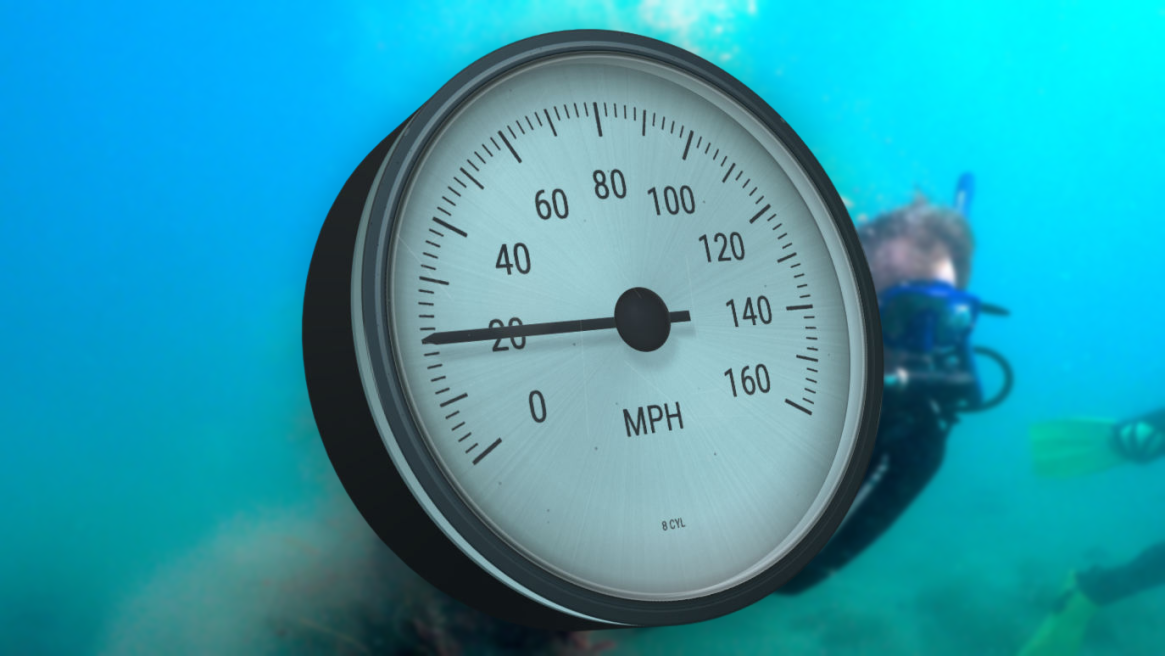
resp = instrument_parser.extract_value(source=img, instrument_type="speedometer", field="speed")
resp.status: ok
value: 20 mph
